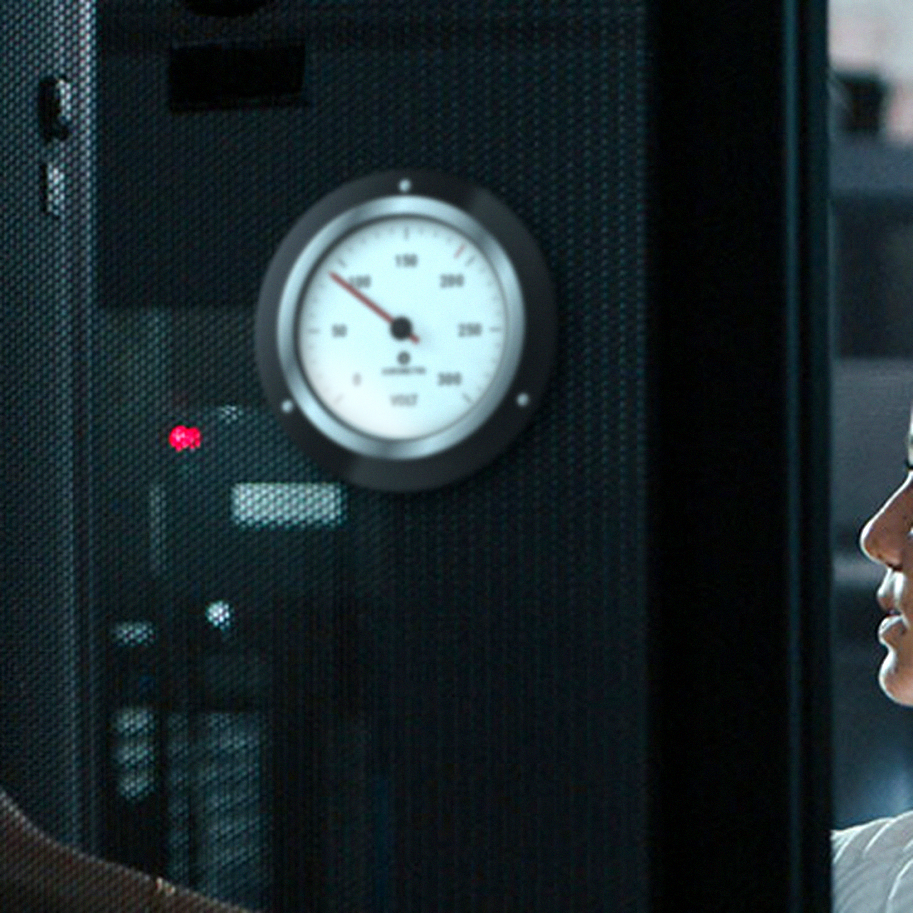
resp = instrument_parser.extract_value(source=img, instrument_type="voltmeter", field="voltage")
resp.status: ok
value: 90 V
